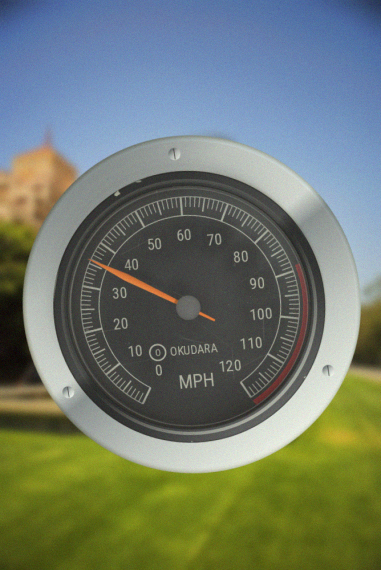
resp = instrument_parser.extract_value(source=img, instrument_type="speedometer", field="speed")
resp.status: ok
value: 36 mph
